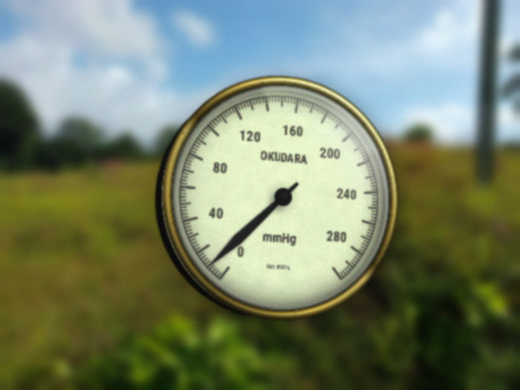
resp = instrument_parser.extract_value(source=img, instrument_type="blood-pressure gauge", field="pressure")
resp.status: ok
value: 10 mmHg
